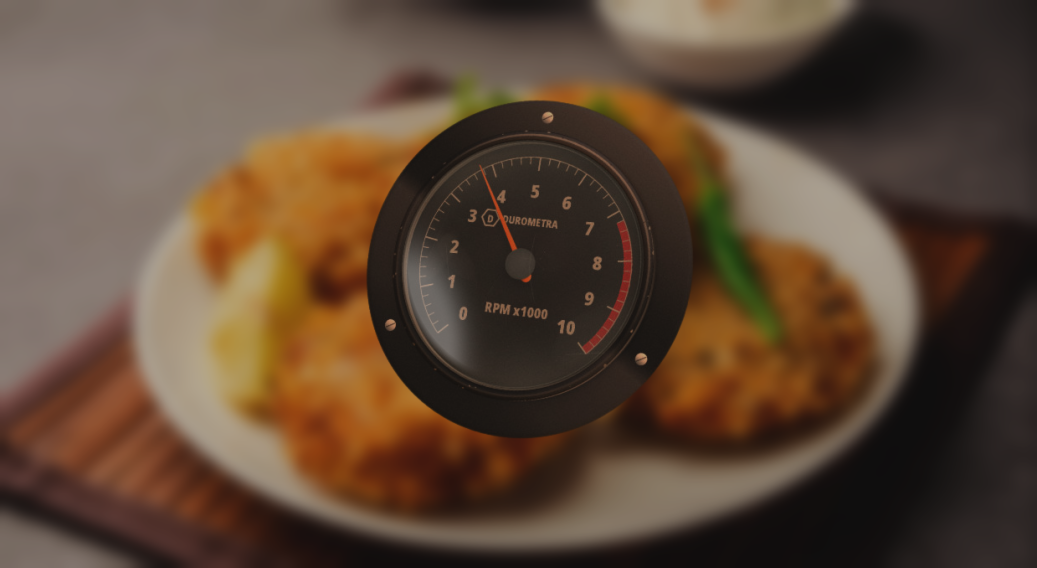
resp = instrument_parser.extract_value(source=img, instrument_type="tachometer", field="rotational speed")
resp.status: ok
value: 3800 rpm
